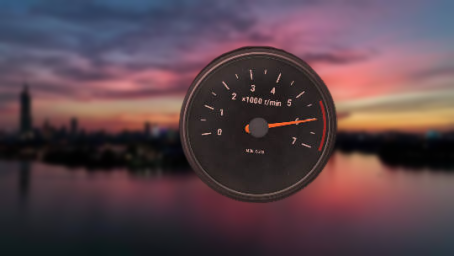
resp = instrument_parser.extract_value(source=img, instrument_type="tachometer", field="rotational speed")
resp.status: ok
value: 6000 rpm
